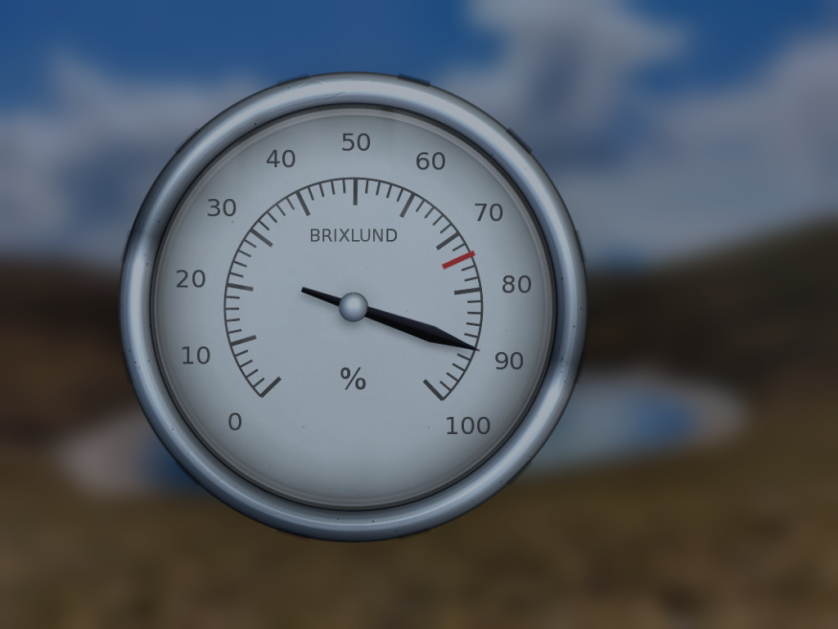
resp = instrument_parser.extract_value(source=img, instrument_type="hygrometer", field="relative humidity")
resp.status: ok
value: 90 %
